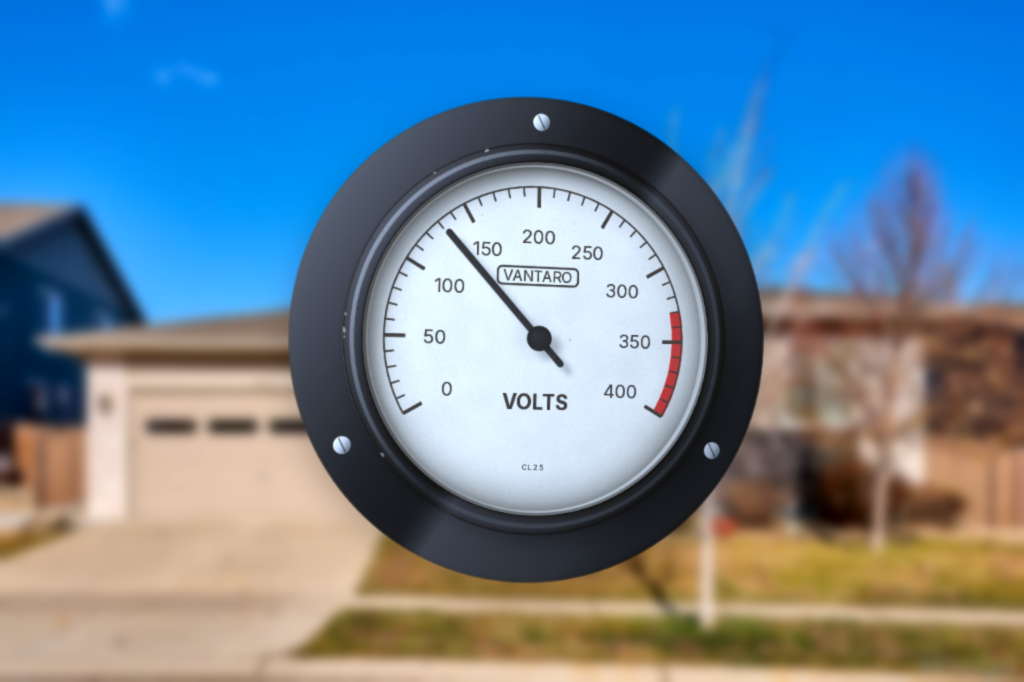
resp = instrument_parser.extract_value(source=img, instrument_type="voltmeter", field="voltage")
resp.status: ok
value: 130 V
